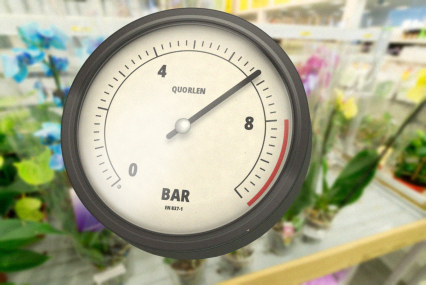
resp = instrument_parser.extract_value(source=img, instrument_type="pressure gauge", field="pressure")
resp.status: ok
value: 6.8 bar
